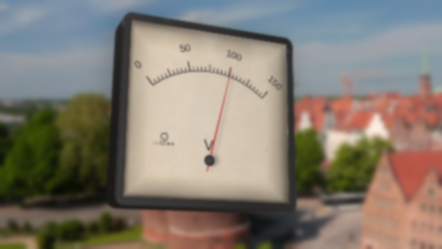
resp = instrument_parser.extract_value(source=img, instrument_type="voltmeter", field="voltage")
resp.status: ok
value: 100 V
